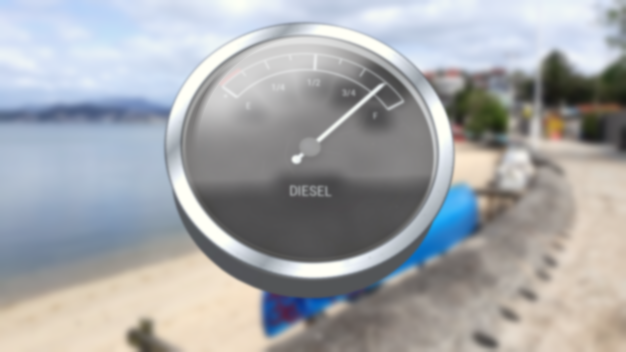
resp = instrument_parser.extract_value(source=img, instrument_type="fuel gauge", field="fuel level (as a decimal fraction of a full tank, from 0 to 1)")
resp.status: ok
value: 0.875
